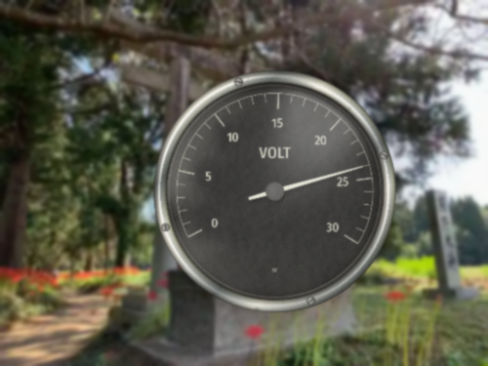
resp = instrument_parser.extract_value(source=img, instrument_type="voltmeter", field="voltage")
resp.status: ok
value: 24 V
